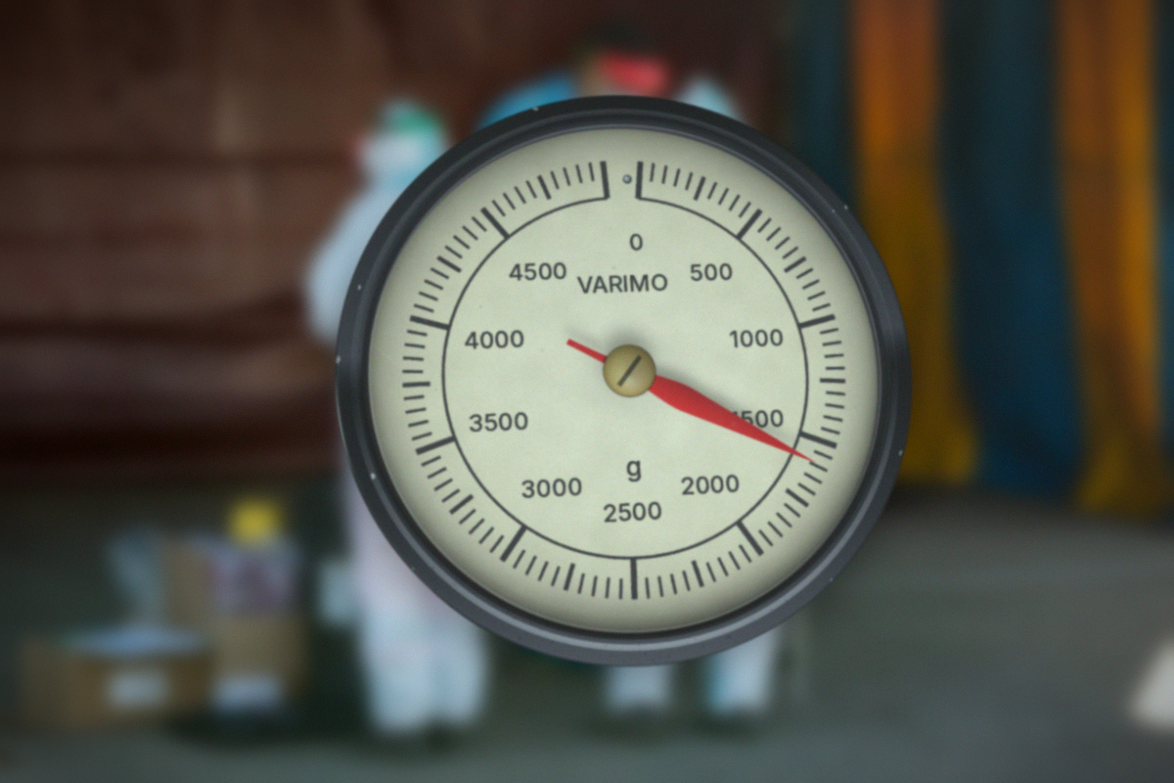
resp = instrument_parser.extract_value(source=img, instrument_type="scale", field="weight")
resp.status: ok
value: 1600 g
